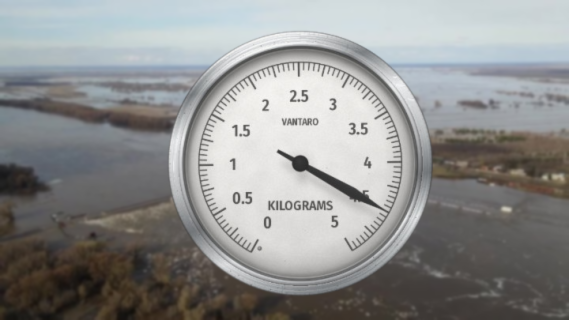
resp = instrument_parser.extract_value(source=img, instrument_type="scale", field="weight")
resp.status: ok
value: 4.5 kg
